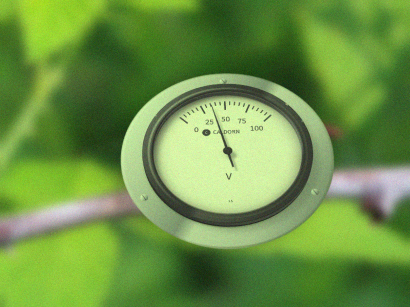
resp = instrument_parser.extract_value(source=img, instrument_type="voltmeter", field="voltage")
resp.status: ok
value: 35 V
